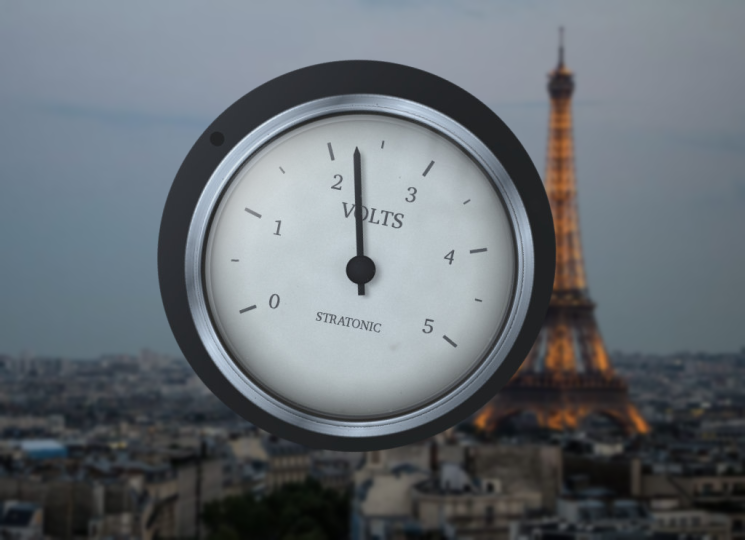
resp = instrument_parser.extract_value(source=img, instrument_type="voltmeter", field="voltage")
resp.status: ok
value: 2.25 V
